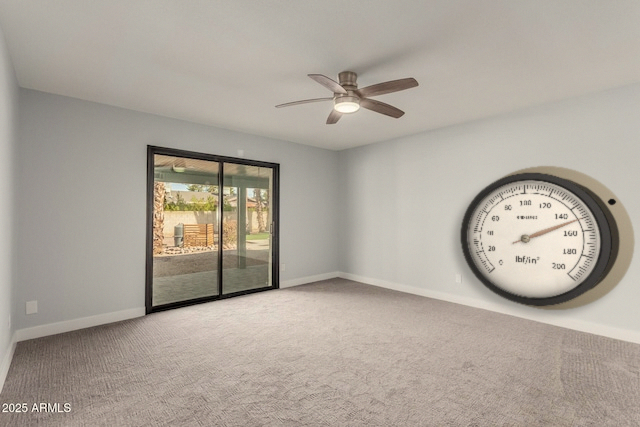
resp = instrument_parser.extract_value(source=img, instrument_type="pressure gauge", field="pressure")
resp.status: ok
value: 150 psi
